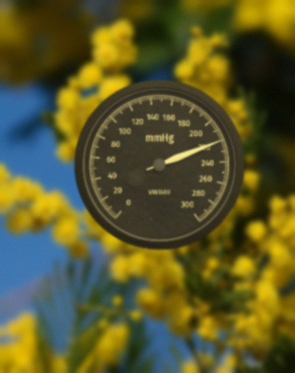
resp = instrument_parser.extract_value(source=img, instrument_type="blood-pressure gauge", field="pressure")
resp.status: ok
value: 220 mmHg
